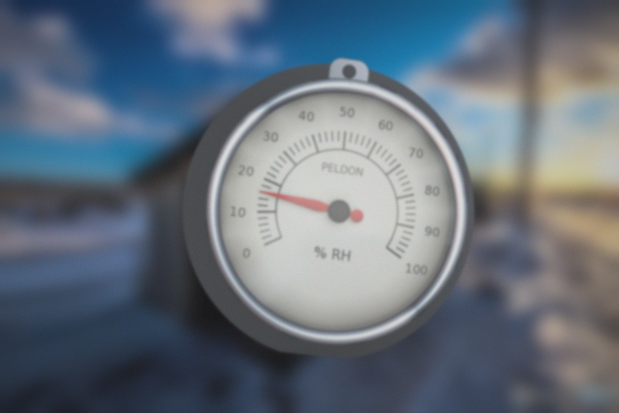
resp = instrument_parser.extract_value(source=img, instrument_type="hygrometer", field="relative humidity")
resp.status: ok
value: 16 %
